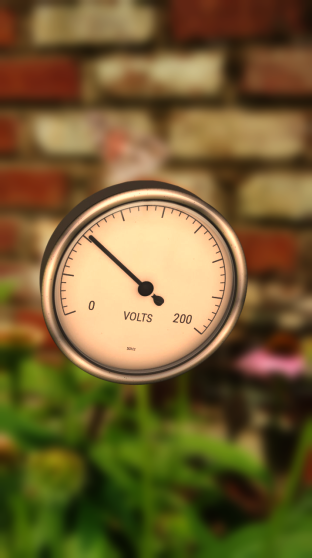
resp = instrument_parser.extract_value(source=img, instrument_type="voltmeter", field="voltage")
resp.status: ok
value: 52.5 V
